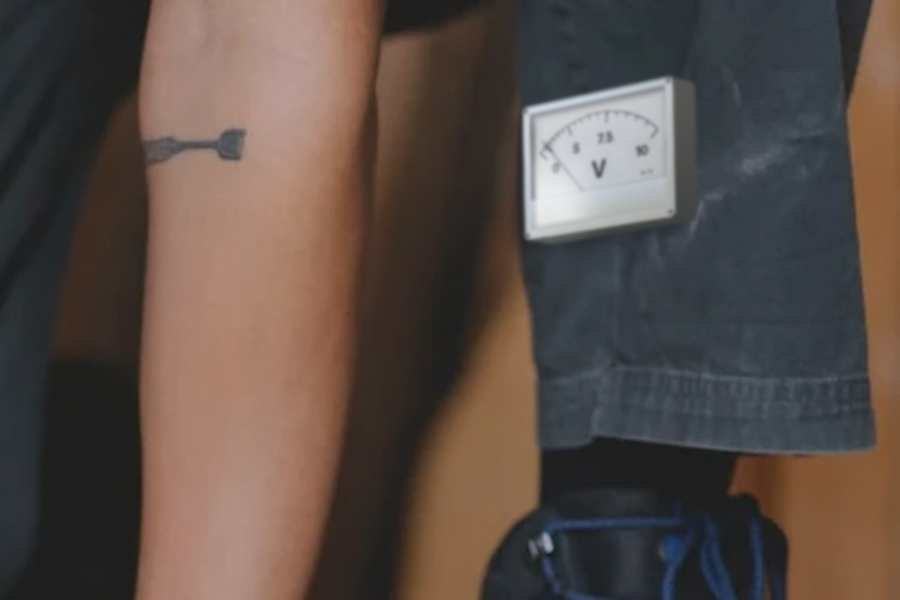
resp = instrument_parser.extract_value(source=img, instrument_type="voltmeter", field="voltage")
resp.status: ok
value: 2.5 V
